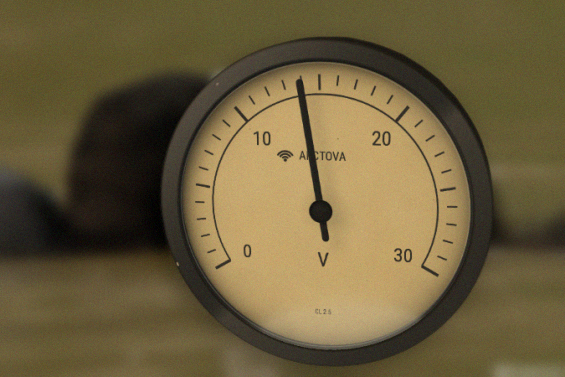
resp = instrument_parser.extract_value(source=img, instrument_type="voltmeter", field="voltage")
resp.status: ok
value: 14 V
